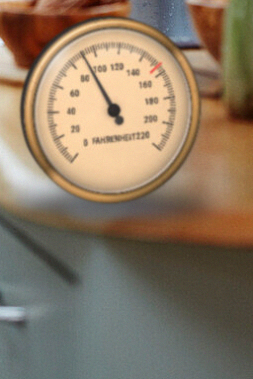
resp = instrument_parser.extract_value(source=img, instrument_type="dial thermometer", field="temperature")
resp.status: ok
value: 90 °F
